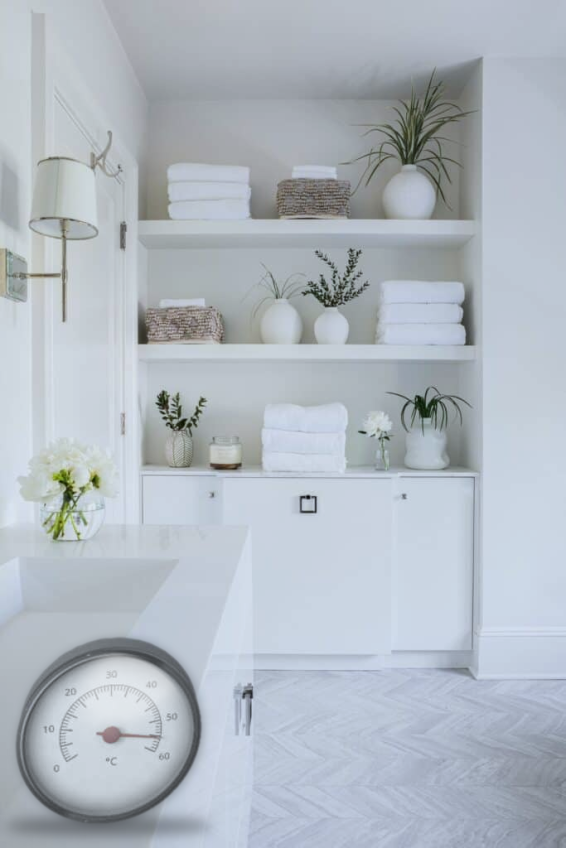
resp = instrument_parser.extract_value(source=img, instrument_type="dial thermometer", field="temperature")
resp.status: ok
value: 55 °C
